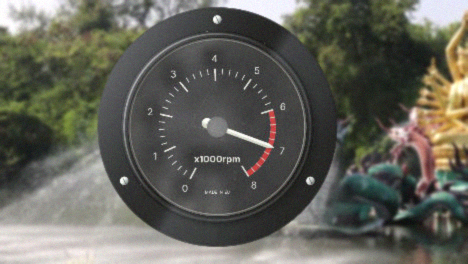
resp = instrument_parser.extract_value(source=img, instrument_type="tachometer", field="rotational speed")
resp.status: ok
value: 7000 rpm
